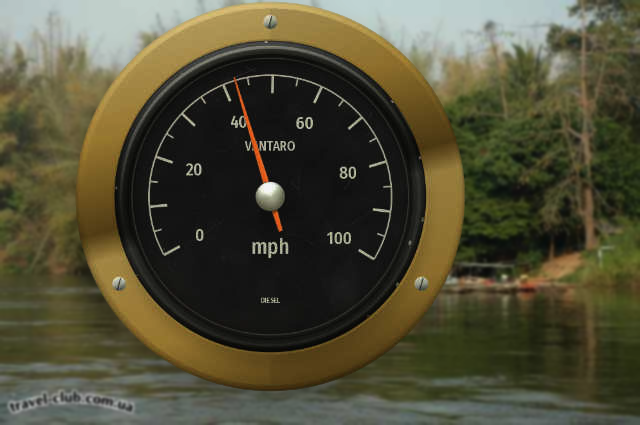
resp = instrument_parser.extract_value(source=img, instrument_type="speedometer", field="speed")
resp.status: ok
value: 42.5 mph
